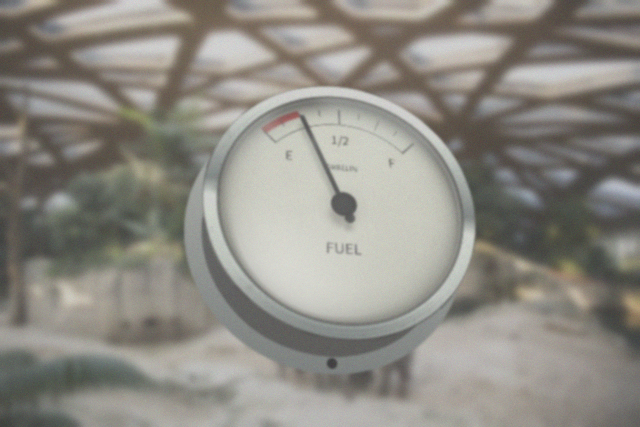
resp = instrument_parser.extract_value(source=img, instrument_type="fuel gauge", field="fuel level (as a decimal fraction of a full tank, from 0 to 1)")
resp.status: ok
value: 0.25
